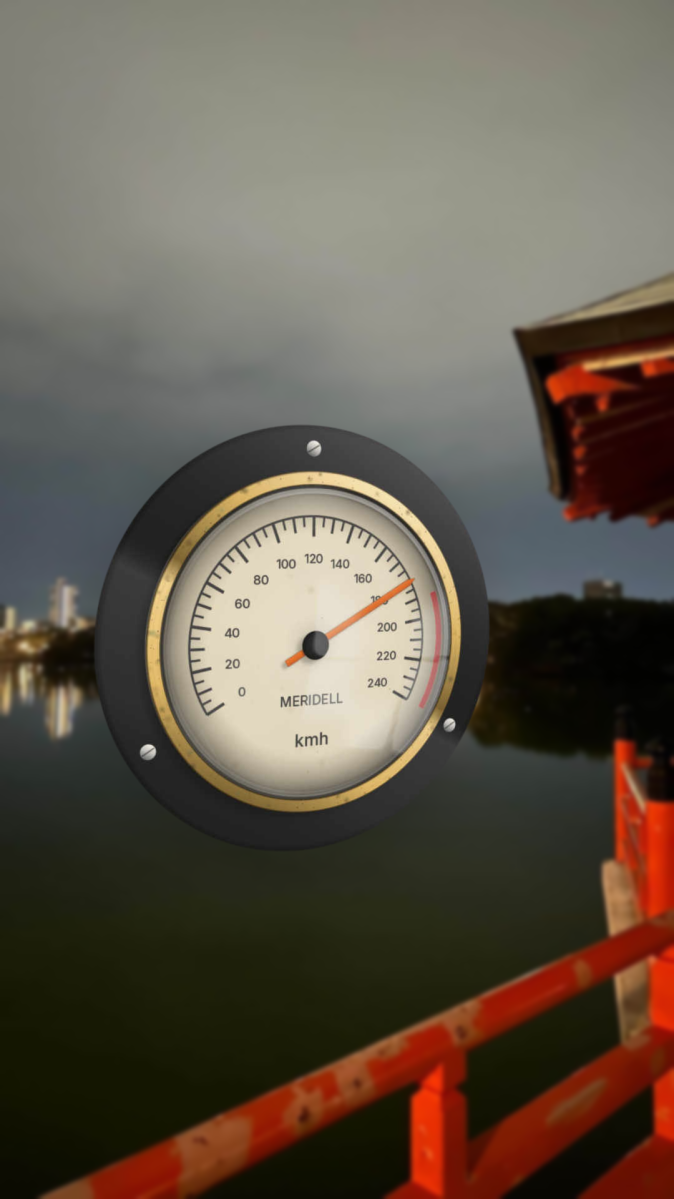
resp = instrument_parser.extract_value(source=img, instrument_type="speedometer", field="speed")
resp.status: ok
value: 180 km/h
